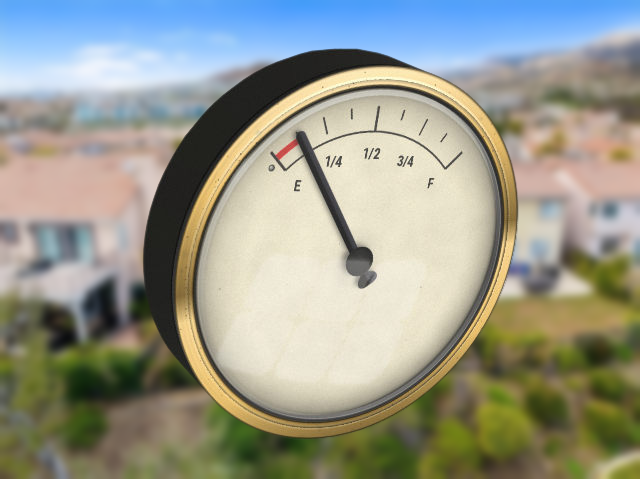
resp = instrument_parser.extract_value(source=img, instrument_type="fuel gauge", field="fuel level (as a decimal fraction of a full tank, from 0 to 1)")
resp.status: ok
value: 0.125
